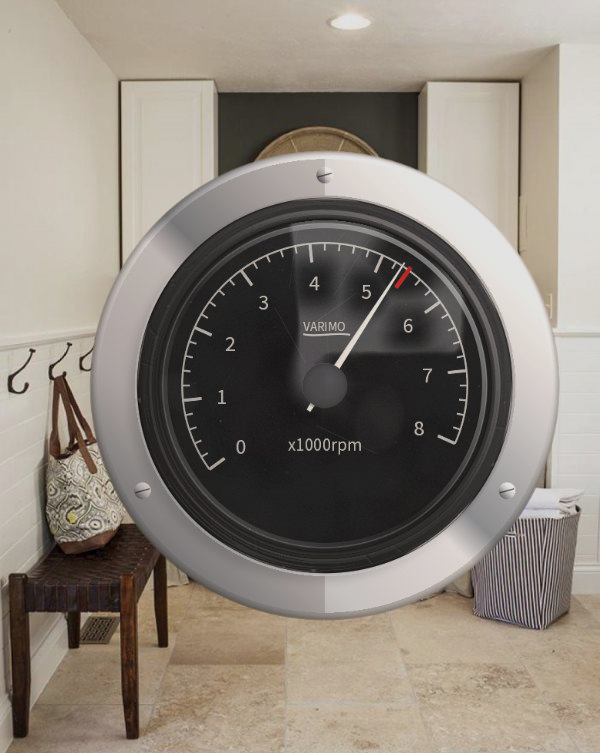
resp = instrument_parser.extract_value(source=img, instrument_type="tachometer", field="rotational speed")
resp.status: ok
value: 5300 rpm
